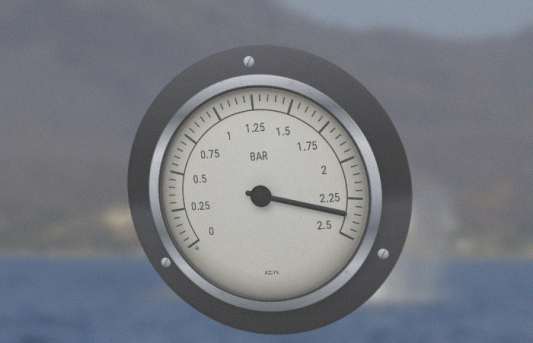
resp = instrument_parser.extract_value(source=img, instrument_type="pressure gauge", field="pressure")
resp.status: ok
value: 2.35 bar
